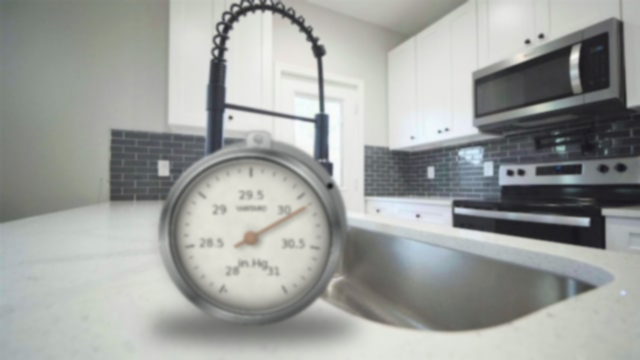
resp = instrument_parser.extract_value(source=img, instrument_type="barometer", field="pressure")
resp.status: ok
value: 30.1 inHg
